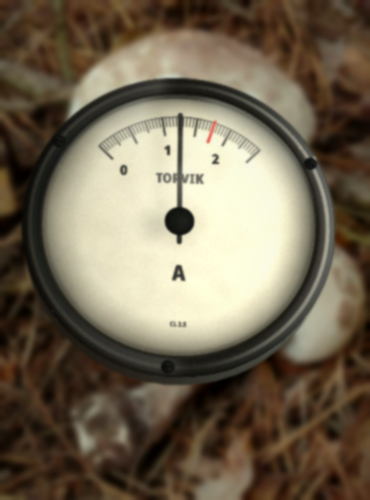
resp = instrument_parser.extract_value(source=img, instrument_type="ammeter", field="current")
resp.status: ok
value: 1.25 A
